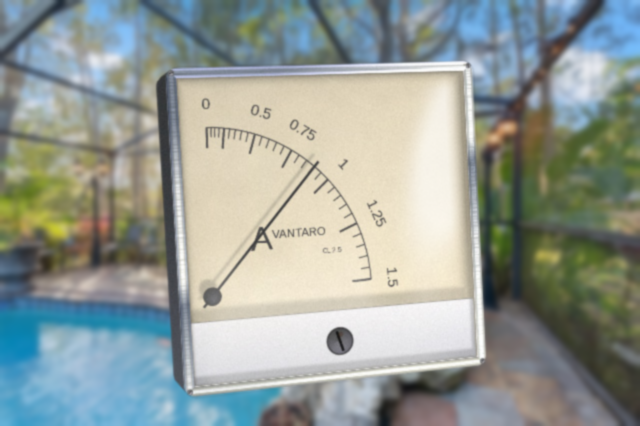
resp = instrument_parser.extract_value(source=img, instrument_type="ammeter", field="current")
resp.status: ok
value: 0.9 A
